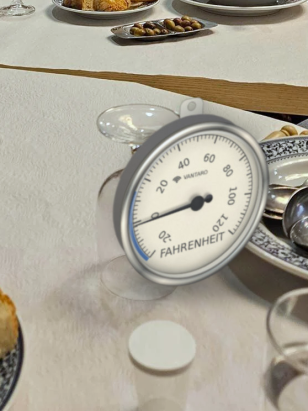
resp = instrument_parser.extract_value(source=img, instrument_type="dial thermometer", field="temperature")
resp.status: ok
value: 0 °F
